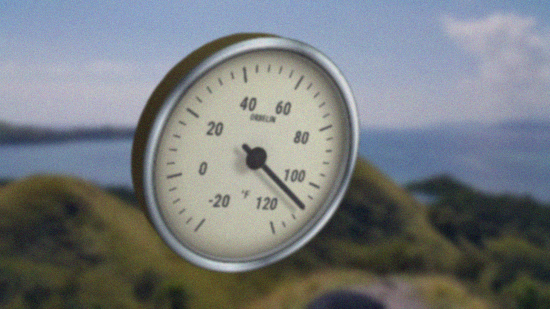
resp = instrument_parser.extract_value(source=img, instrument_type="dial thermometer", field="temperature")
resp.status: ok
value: 108 °F
